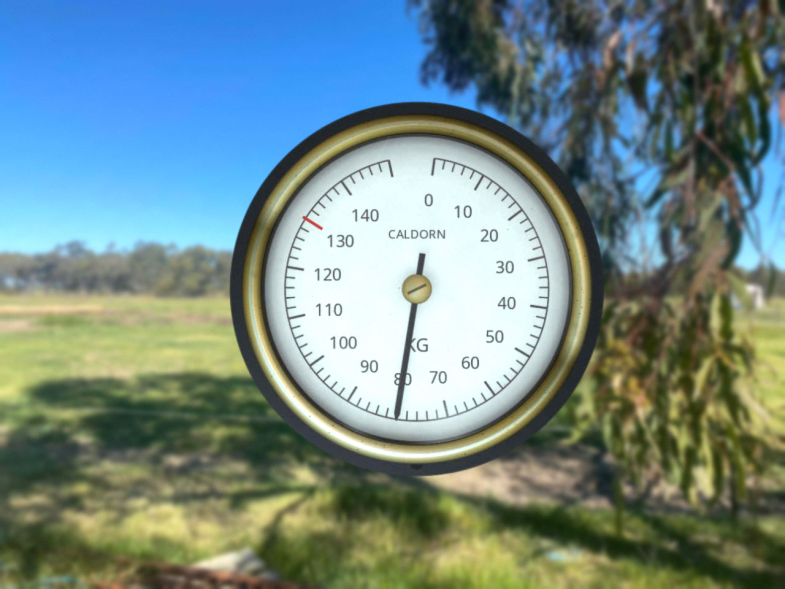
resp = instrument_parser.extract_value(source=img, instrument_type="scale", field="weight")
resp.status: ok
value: 80 kg
